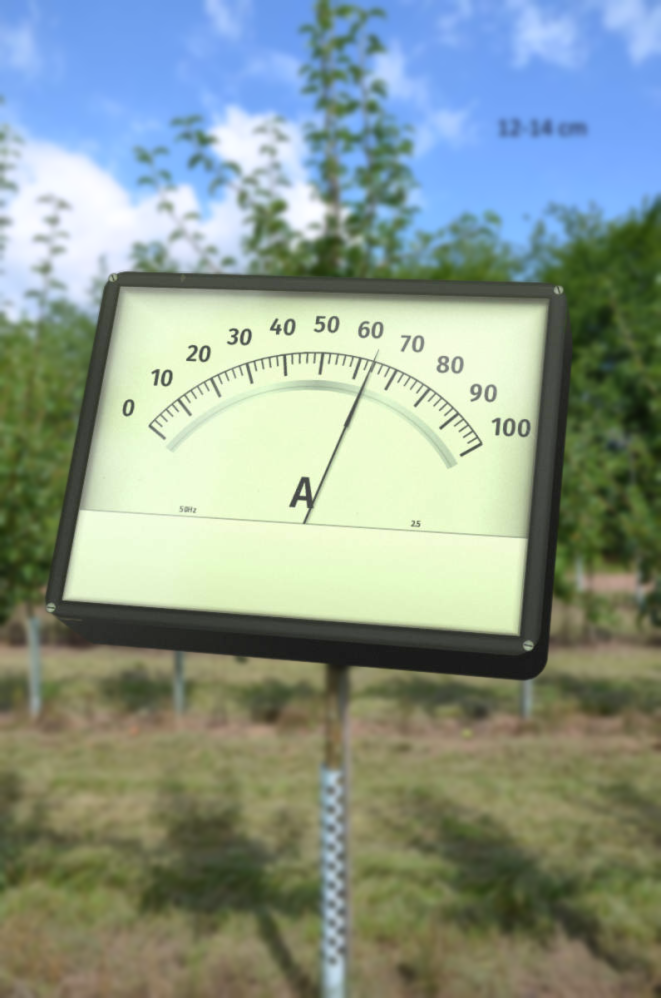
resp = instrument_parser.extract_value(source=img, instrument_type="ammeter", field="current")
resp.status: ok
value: 64 A
